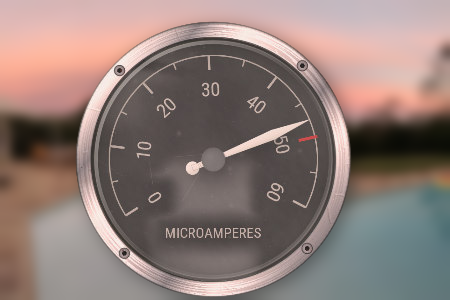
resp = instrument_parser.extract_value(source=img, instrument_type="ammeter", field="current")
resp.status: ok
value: 47.5 µA
